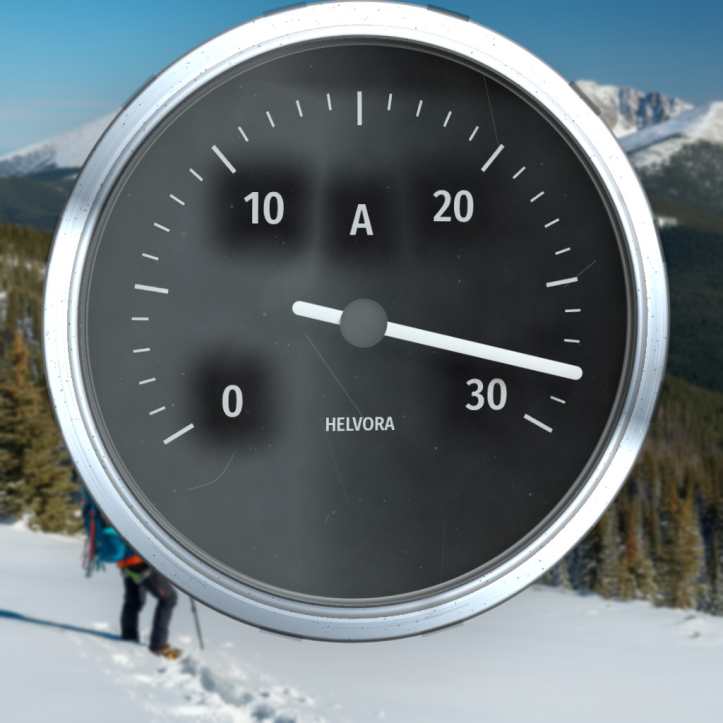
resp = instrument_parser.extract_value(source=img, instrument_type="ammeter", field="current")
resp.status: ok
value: 28 A
